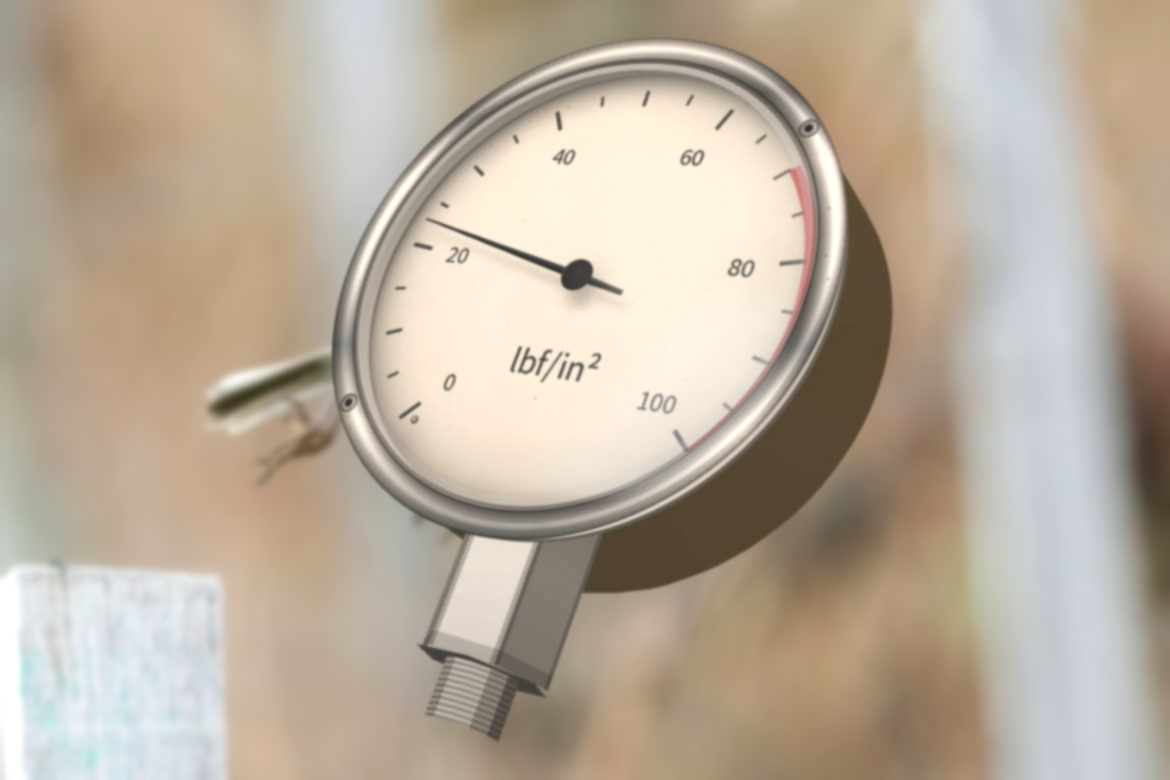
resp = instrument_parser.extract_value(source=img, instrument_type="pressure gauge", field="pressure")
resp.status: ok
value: 22.5 psi
